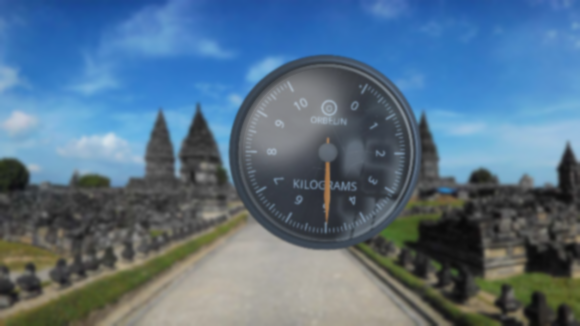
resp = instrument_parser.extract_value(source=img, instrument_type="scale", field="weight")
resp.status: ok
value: 5 kg
